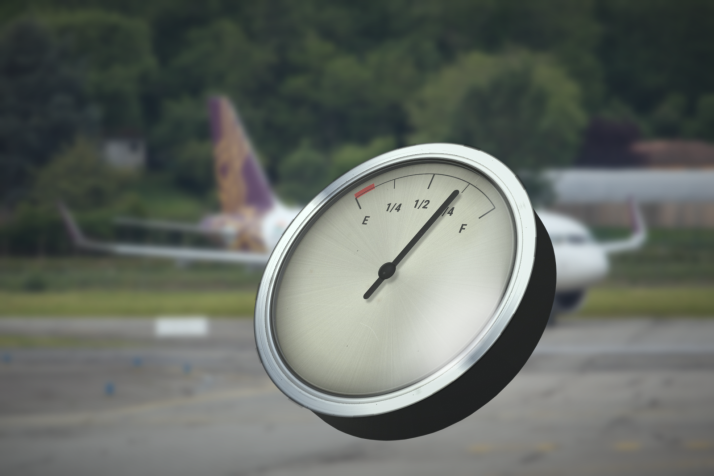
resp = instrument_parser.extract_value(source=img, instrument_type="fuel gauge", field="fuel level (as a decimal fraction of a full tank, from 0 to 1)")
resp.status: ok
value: 0.75
